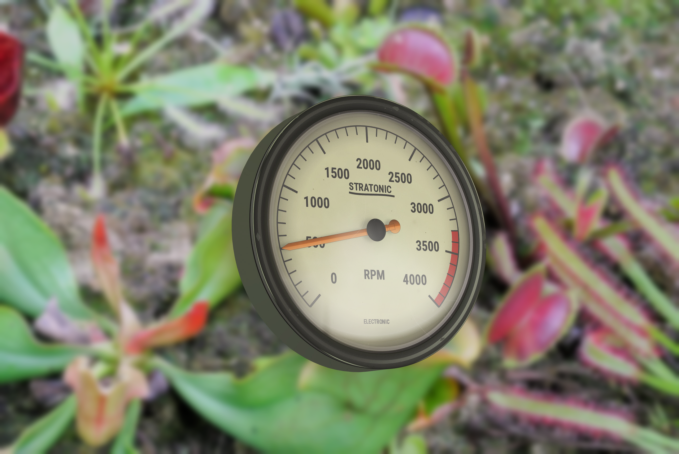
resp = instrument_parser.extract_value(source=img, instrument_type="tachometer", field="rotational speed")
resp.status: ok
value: 500 rpm
